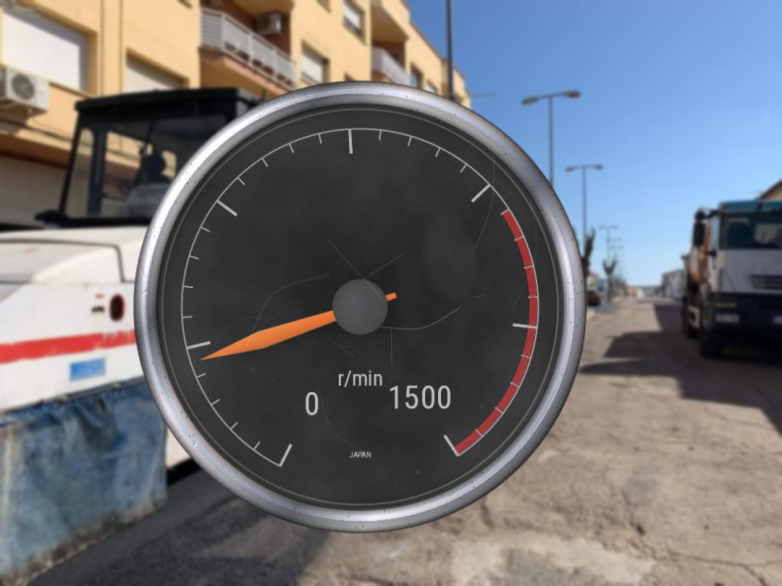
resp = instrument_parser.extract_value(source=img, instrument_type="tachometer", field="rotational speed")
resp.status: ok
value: 225 rpm
